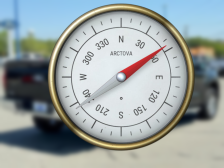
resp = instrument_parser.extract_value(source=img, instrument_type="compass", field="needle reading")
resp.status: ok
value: 55 °
